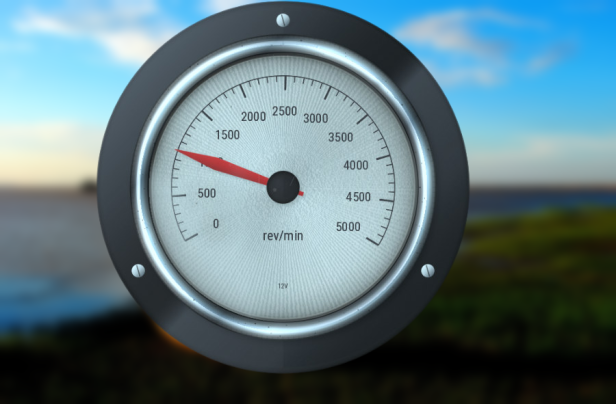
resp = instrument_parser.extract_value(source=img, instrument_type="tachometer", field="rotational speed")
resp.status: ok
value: 1000 rpm
